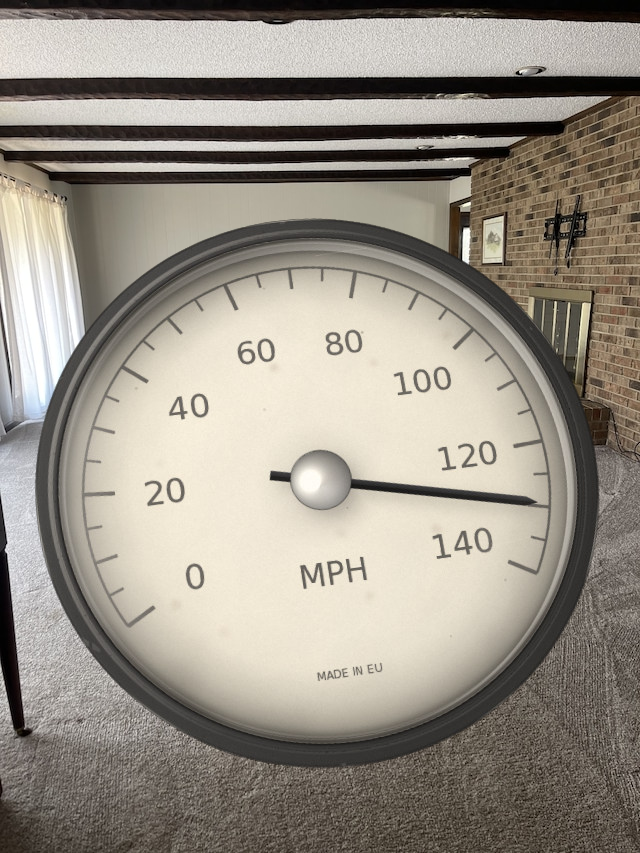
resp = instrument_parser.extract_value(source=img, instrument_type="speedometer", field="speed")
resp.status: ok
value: 130 mph
